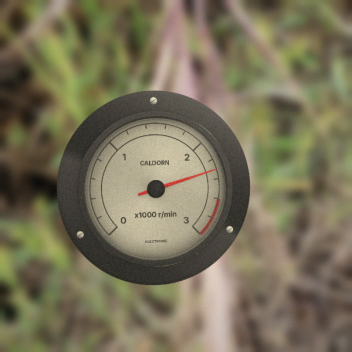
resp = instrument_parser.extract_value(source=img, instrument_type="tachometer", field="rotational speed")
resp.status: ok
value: 2300 rpm
